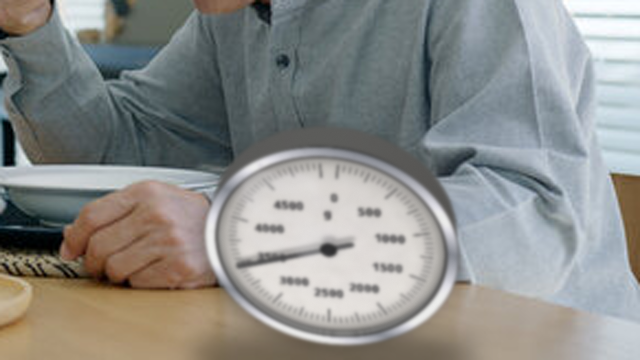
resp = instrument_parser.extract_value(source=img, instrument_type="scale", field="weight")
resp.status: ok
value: 3500 g
